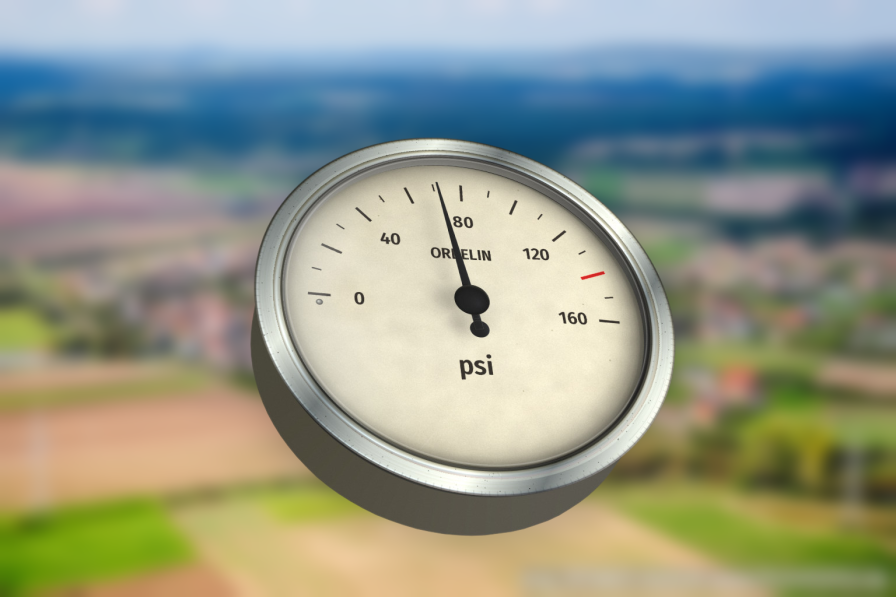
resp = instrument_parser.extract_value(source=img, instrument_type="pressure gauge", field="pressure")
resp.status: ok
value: 70 psi
